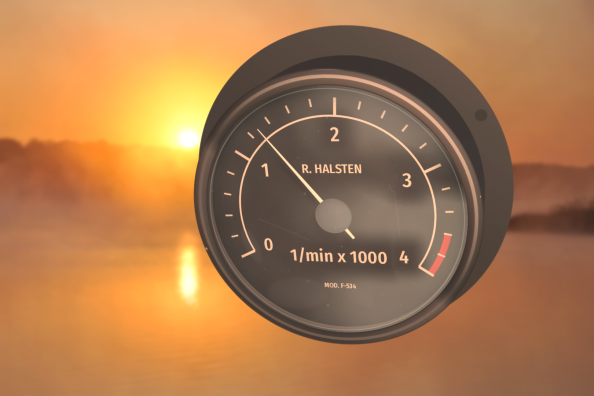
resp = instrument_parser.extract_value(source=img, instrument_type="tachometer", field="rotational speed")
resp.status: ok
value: 1300 rpm
